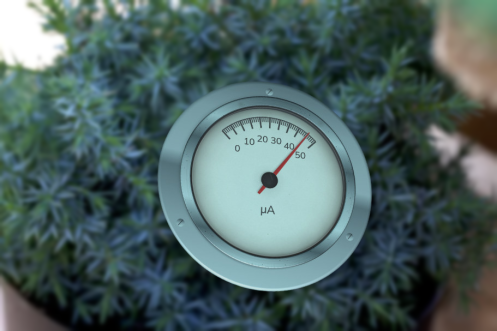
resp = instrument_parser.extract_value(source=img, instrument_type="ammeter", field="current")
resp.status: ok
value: 45 µA
